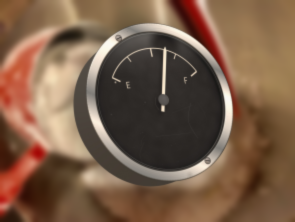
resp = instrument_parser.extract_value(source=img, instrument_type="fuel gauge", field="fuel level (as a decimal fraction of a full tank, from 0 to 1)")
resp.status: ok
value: 0.625
